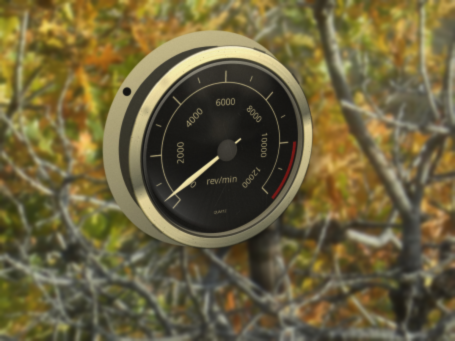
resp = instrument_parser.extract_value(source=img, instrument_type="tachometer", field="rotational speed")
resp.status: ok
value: 500 rpm
